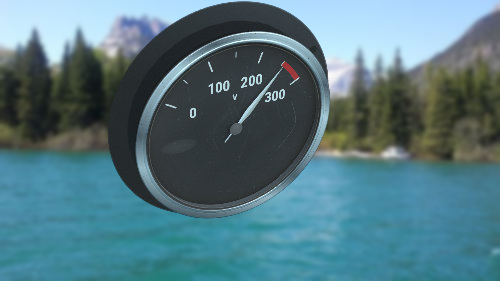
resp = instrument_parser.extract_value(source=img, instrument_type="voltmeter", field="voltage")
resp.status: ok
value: 250 V
